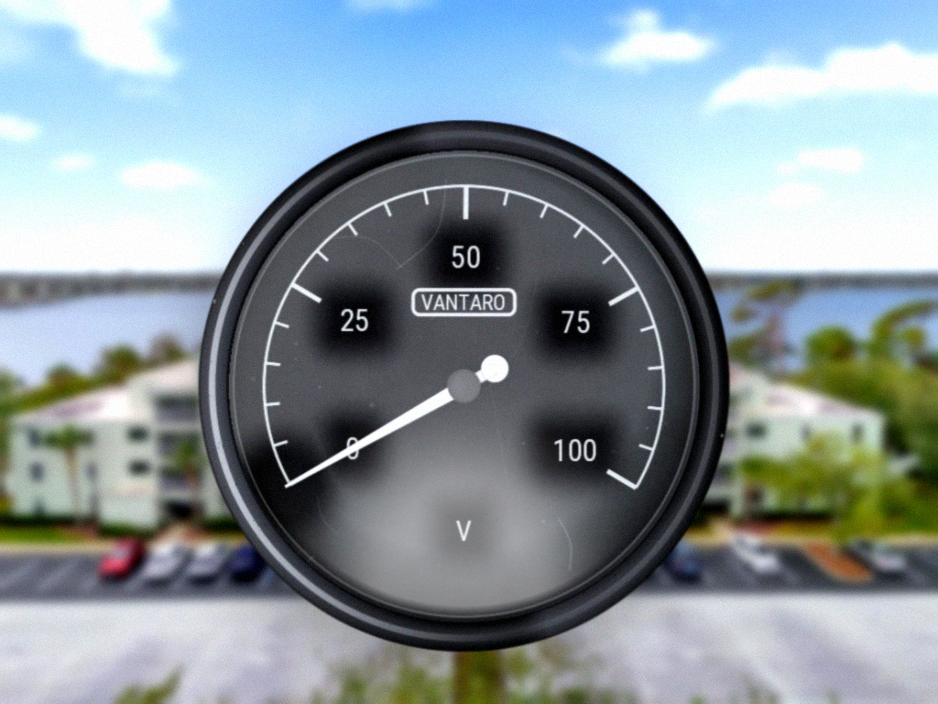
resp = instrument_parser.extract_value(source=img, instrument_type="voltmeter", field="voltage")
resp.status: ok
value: 0 V
